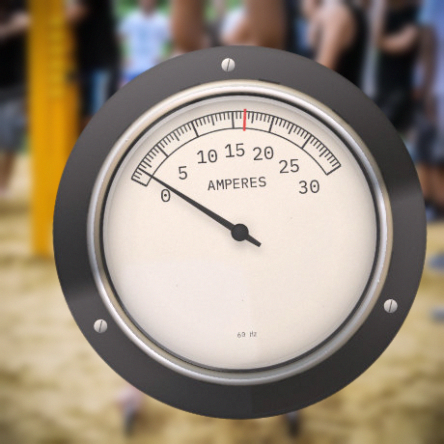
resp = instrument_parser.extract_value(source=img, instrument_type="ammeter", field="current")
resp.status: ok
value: 1.5 A
